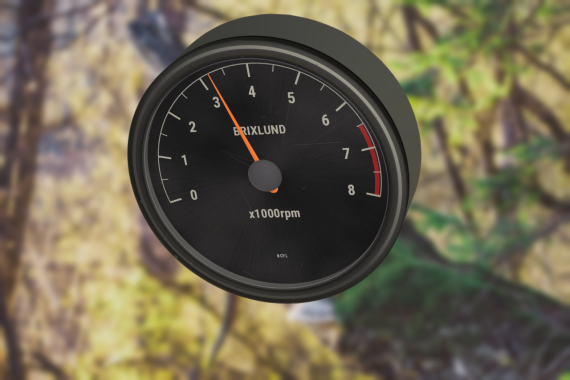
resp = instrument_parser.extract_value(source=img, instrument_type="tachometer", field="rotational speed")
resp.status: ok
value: 3250 rpm
